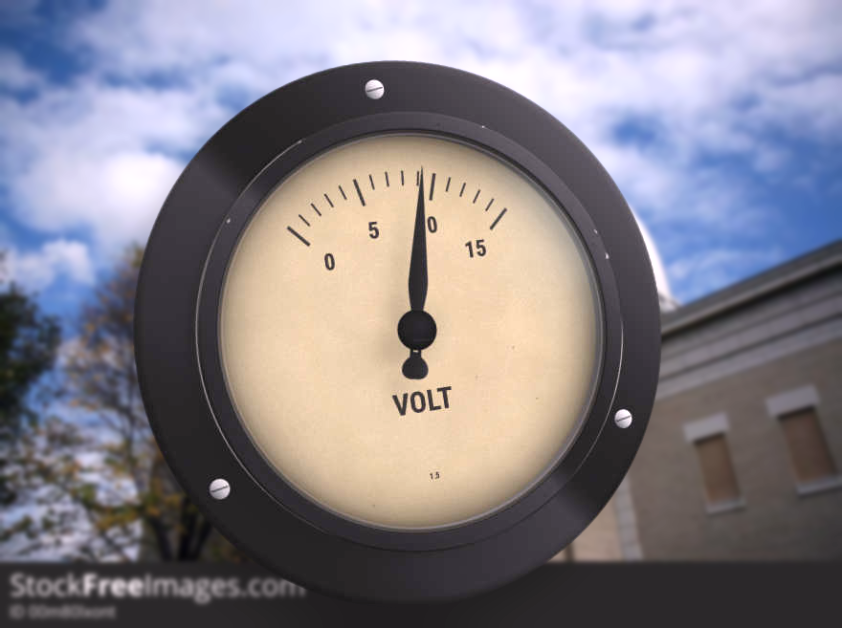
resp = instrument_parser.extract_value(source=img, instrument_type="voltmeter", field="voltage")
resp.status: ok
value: 9 V
